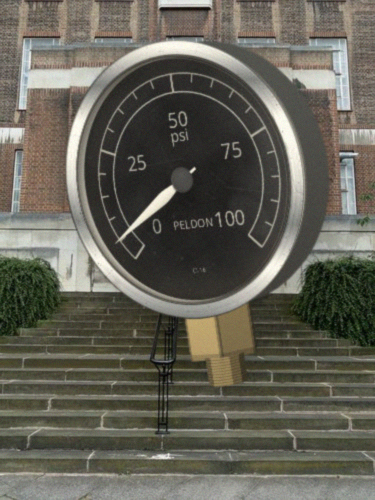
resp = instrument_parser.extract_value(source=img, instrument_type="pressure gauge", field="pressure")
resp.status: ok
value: 5 psi
